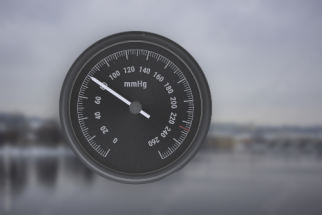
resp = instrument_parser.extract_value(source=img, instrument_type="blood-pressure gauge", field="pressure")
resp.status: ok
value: 80 mmHg
